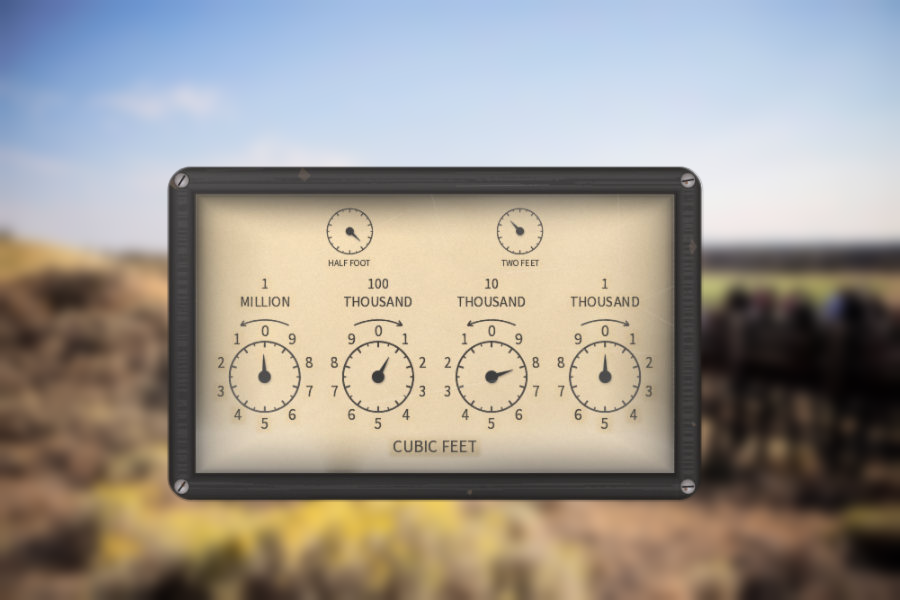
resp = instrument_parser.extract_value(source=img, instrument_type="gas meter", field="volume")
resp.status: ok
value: 8000 ft³
